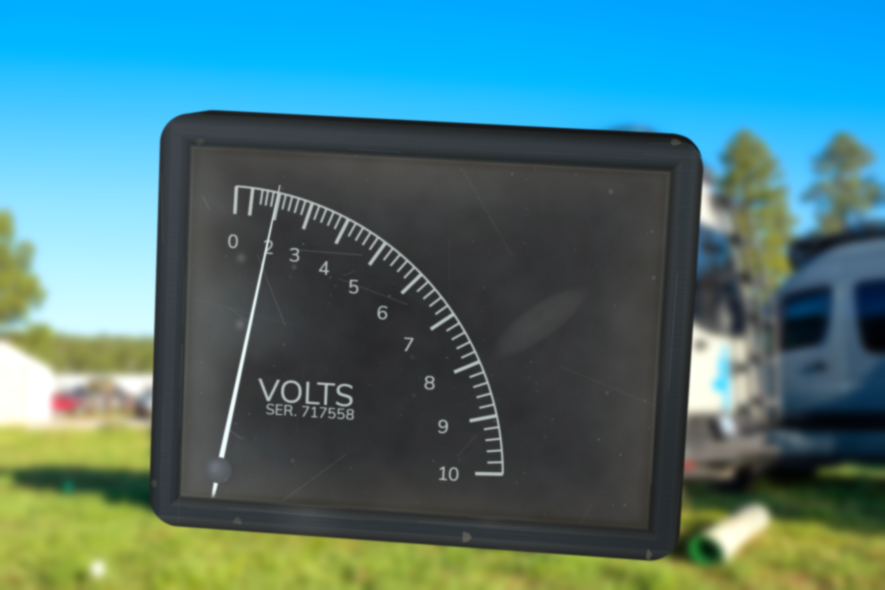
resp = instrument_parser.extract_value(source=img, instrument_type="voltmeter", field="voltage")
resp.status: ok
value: 2 V
